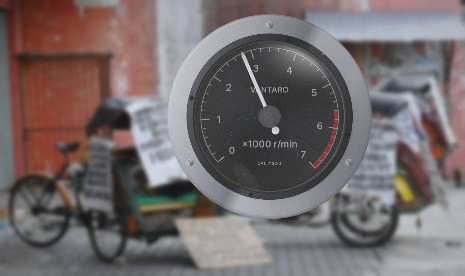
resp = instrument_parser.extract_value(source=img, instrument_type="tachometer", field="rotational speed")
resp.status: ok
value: 2800 rpm
